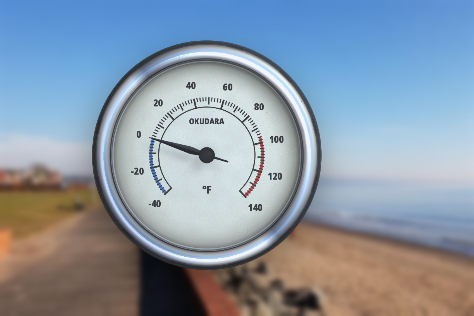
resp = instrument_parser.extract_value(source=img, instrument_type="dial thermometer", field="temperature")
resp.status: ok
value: 0 °F
